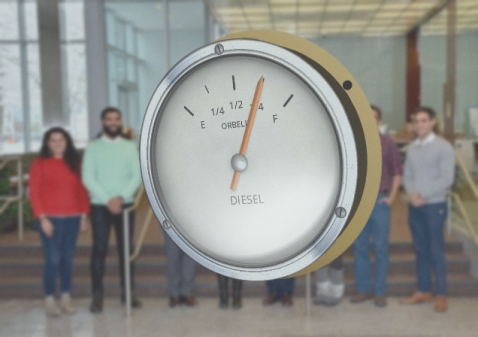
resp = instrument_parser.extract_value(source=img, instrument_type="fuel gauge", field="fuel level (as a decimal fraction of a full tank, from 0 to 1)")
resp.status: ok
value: 0.75
